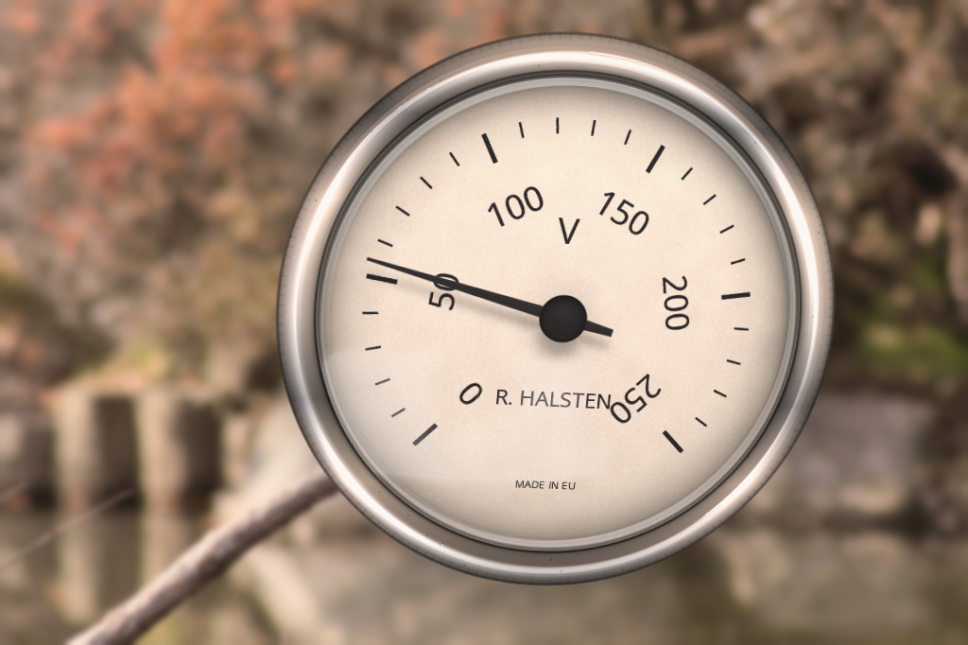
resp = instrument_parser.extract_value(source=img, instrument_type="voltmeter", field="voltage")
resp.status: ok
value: 55 V
